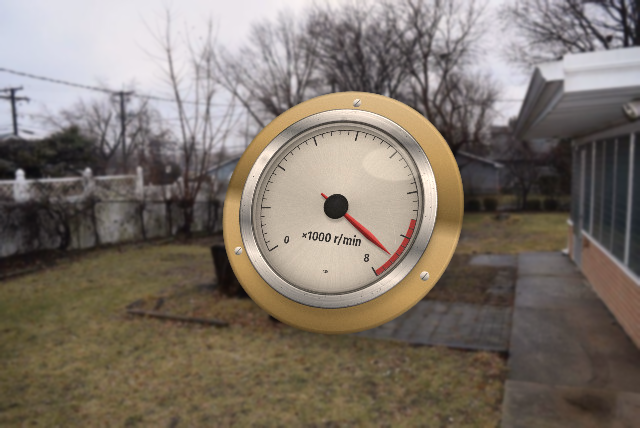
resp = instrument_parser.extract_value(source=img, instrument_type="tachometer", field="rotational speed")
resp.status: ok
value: 7500 rpm
